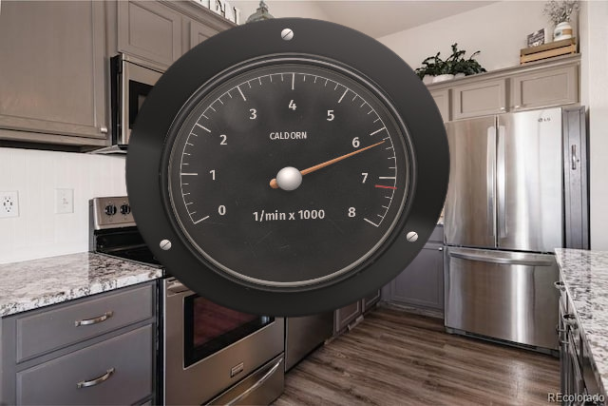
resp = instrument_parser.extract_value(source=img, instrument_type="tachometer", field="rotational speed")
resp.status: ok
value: 6200 rpm
